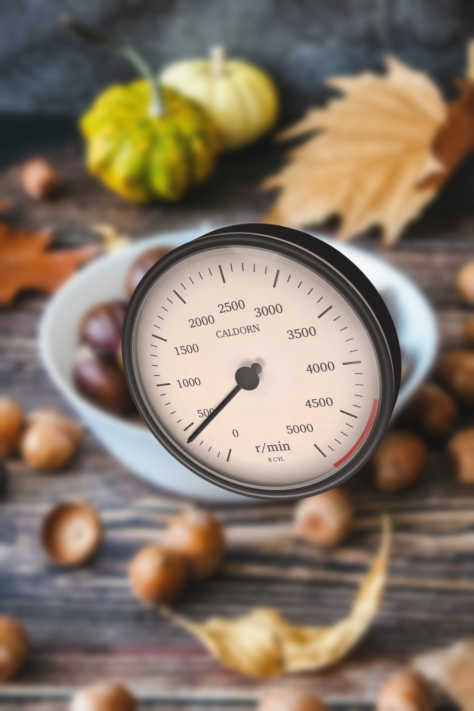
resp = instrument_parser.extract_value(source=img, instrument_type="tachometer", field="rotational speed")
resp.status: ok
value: 400 rpm
